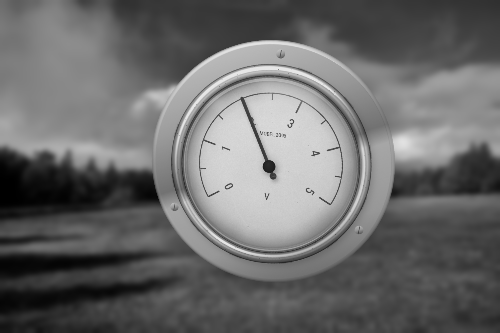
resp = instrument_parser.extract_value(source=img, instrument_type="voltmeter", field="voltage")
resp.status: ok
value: 2 V
